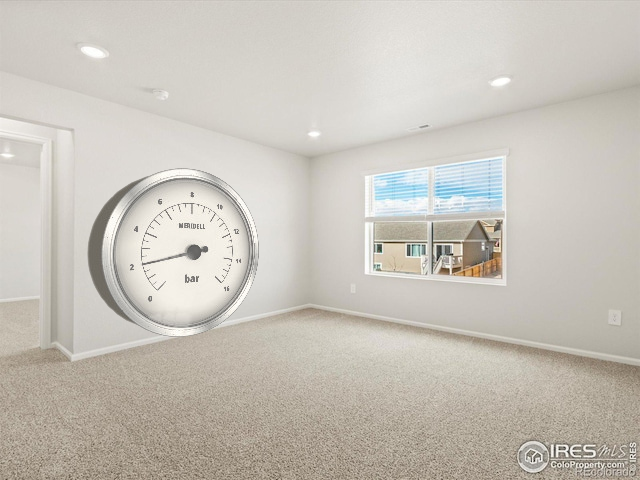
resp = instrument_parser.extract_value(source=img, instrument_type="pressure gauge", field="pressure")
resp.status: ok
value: 2 bar
